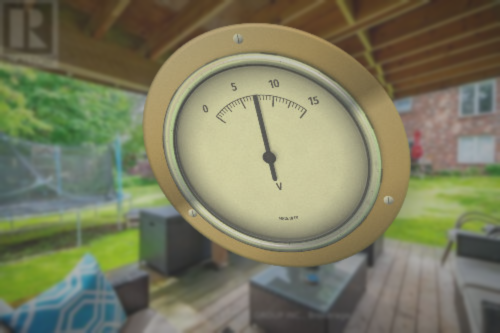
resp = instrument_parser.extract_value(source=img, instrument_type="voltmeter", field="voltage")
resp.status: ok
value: 7.5 V
